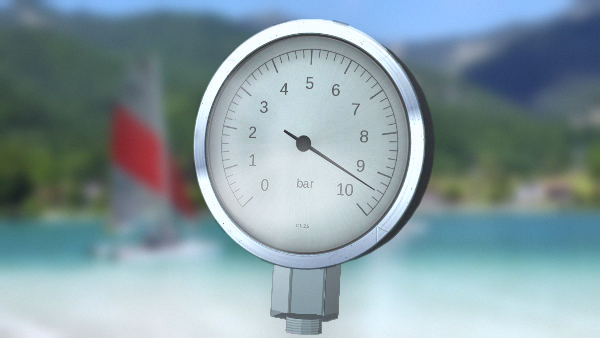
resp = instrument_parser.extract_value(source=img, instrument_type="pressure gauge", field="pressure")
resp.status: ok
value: 9.4 bar
